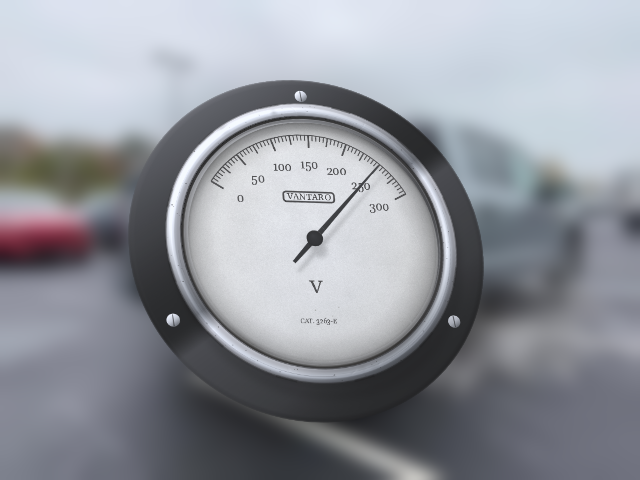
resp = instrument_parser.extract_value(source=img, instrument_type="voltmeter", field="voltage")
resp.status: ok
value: 250 V
